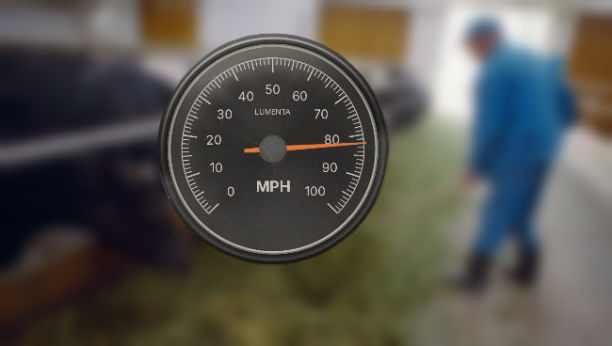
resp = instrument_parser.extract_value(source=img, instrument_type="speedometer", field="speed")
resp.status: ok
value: 82 mph
